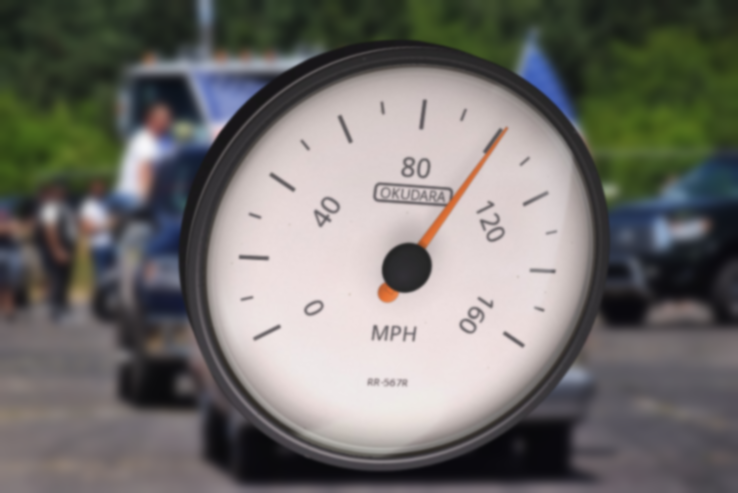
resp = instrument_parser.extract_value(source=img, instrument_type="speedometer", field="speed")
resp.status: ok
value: 100 mph
